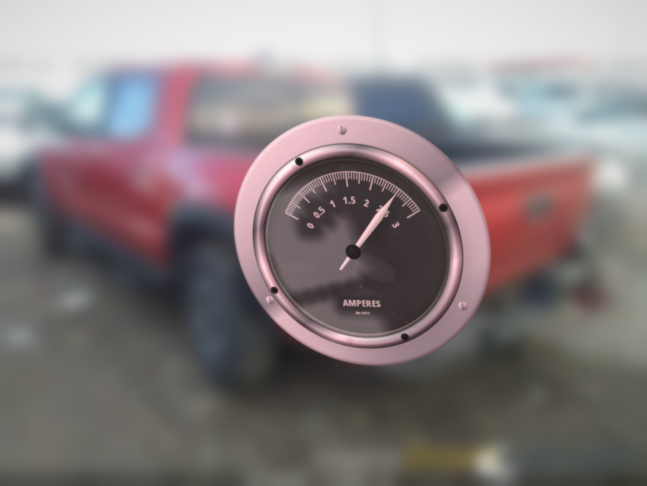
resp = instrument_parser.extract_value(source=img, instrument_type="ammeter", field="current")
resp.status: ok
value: 2.5 A
